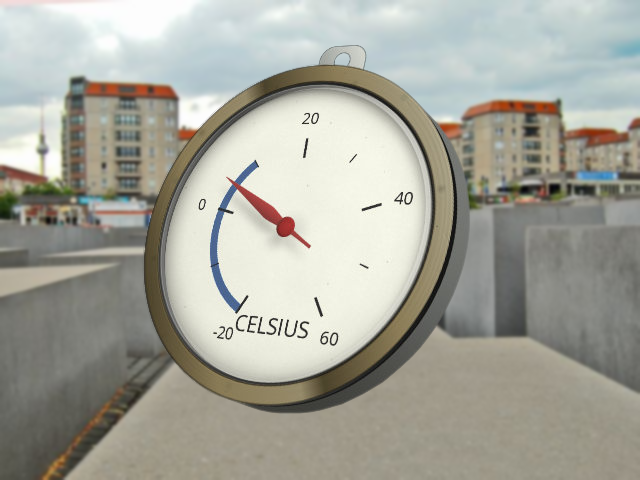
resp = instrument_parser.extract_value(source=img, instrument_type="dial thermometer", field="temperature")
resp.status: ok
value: 5 °C
